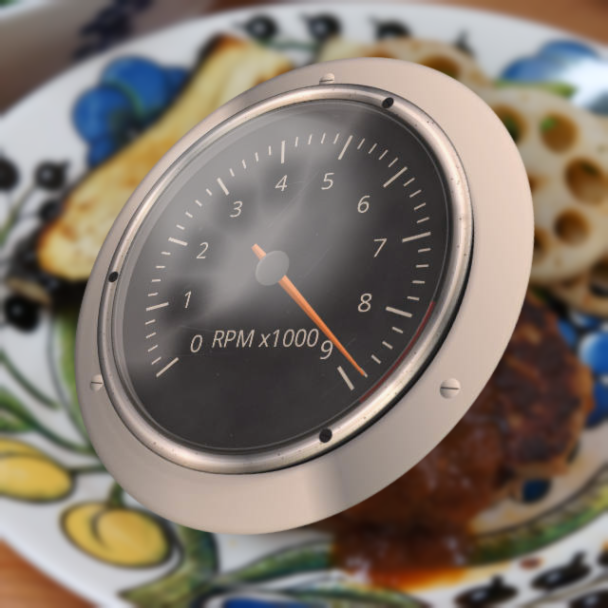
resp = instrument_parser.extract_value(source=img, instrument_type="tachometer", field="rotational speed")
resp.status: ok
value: 8800 rpm
